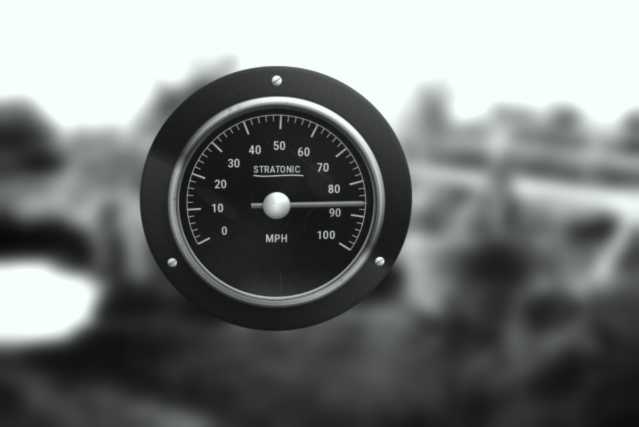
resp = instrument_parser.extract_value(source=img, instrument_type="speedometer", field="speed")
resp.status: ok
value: 86 mph
